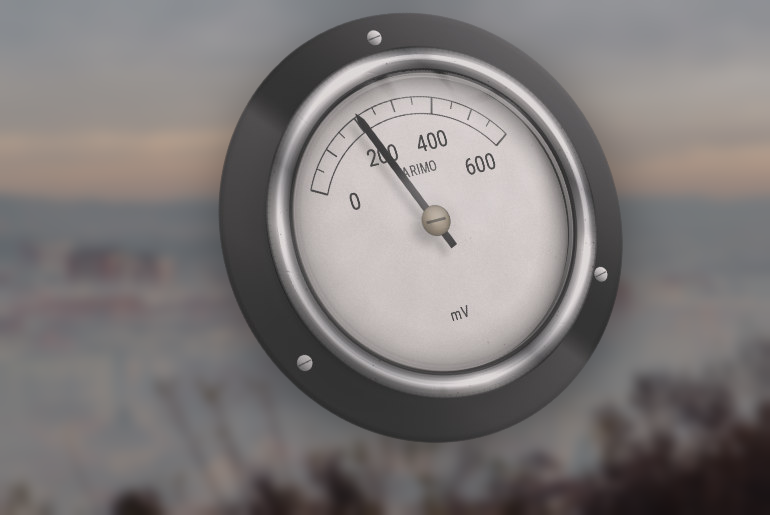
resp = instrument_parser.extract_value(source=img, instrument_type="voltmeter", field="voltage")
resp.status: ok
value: 200 mV
